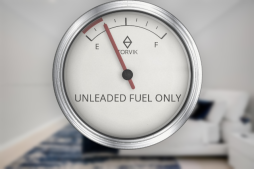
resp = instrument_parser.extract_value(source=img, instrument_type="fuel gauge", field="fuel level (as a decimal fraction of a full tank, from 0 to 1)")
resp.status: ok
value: 0.25
